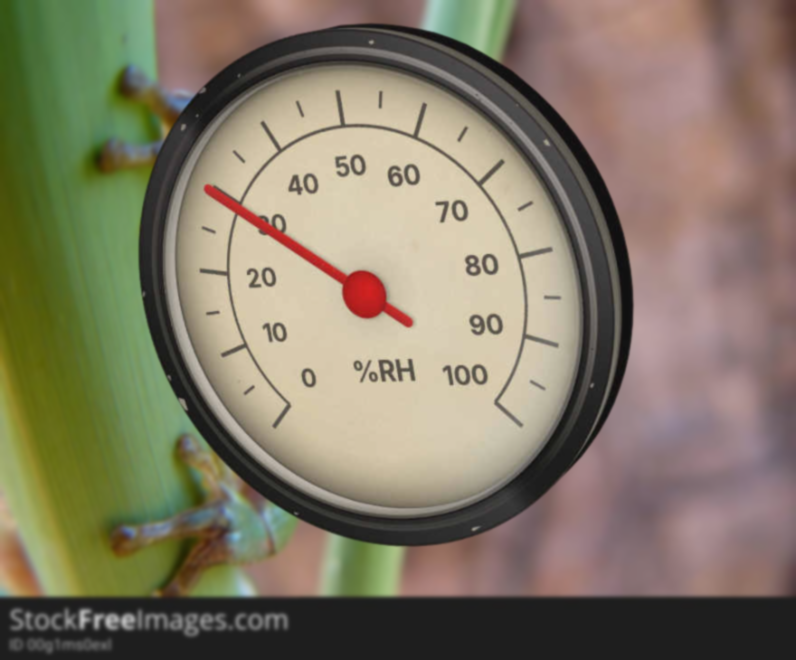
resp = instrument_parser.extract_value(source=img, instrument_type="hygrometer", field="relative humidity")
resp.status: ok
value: 30 %
